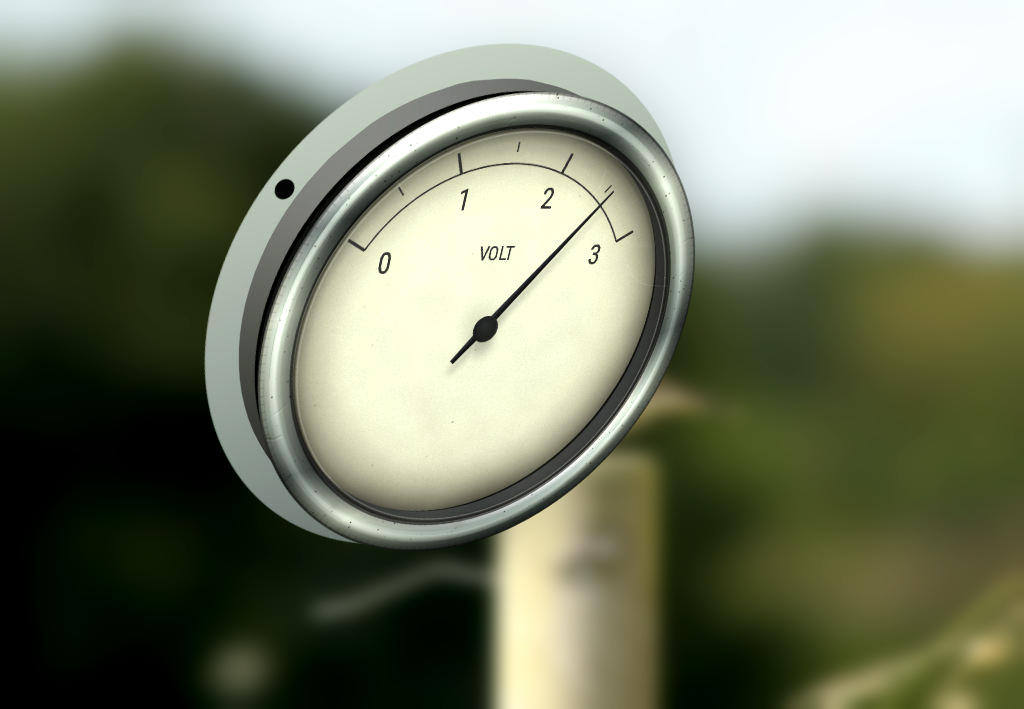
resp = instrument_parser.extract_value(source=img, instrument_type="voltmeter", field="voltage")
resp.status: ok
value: 2.5 V
